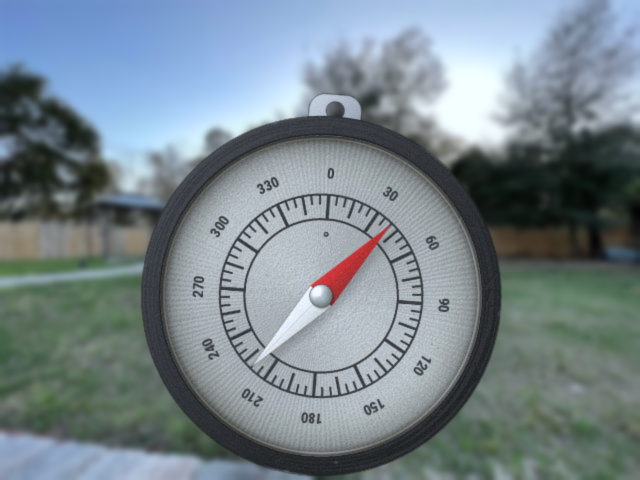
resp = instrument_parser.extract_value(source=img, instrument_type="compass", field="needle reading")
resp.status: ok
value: 40 °
